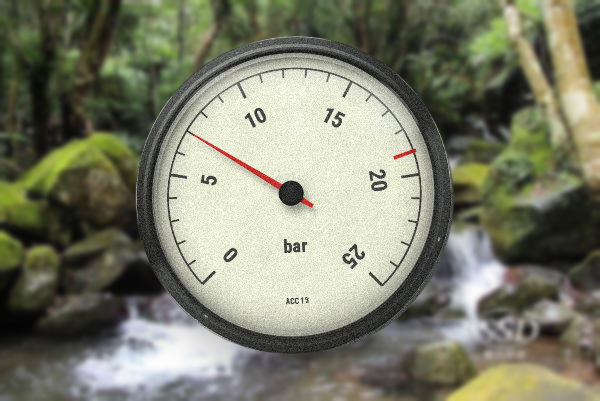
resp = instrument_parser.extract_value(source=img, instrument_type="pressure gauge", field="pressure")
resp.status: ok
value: 7 bar
